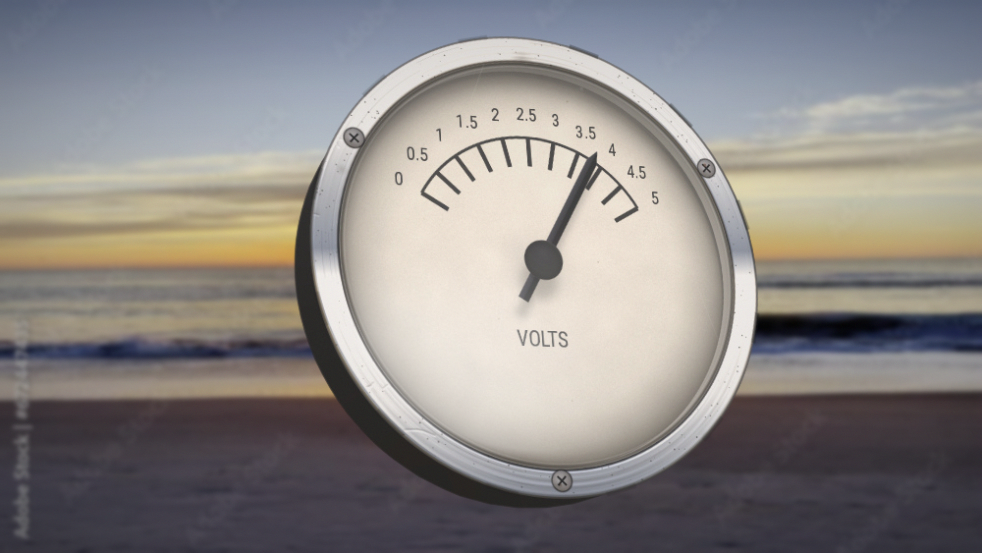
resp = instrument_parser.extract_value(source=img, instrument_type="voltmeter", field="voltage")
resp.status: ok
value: 3.75 V
